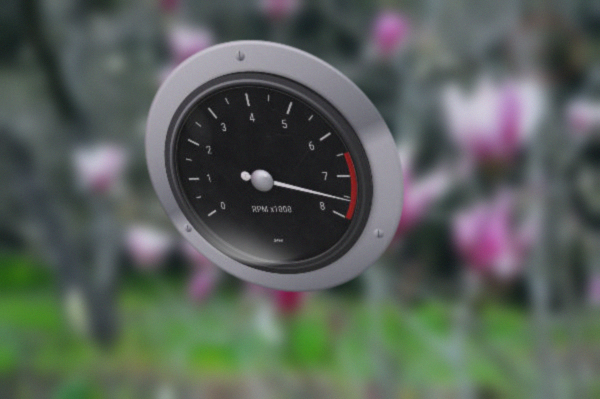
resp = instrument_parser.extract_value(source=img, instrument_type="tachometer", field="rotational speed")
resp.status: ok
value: 7500 rpm
